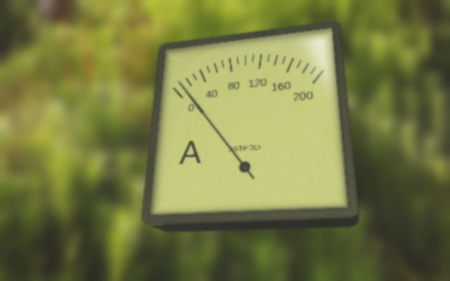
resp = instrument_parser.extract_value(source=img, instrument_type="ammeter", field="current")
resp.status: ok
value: 10 A
